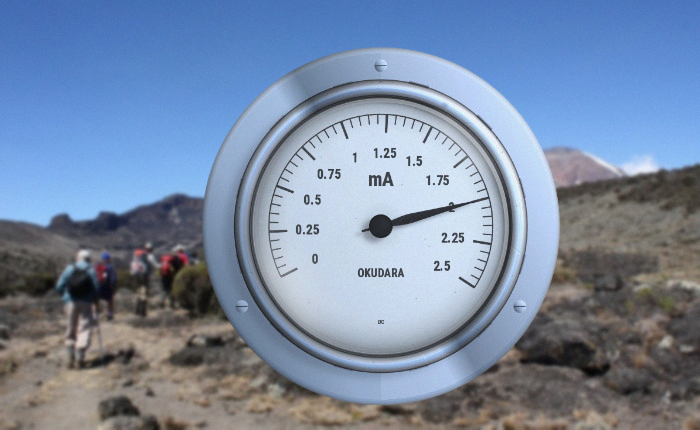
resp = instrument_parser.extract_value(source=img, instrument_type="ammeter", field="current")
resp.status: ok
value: 2 mA
